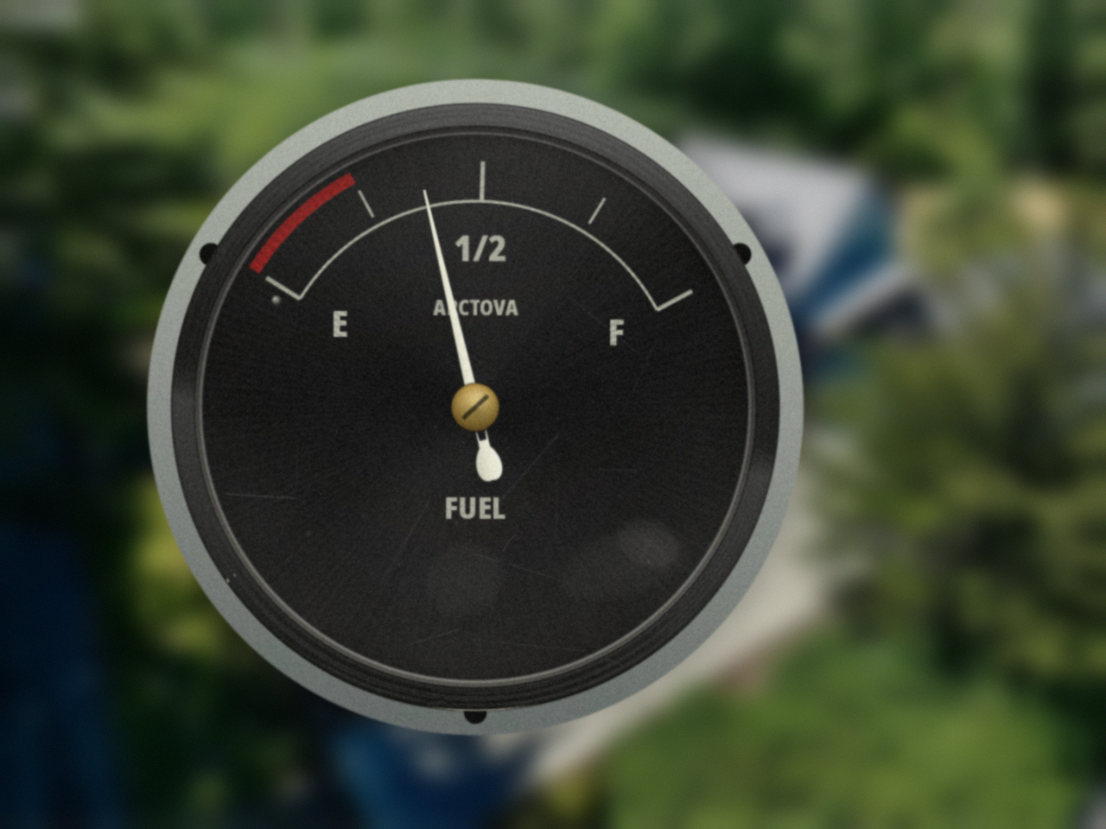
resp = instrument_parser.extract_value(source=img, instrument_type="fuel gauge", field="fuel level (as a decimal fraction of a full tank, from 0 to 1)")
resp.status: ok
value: 0.375
